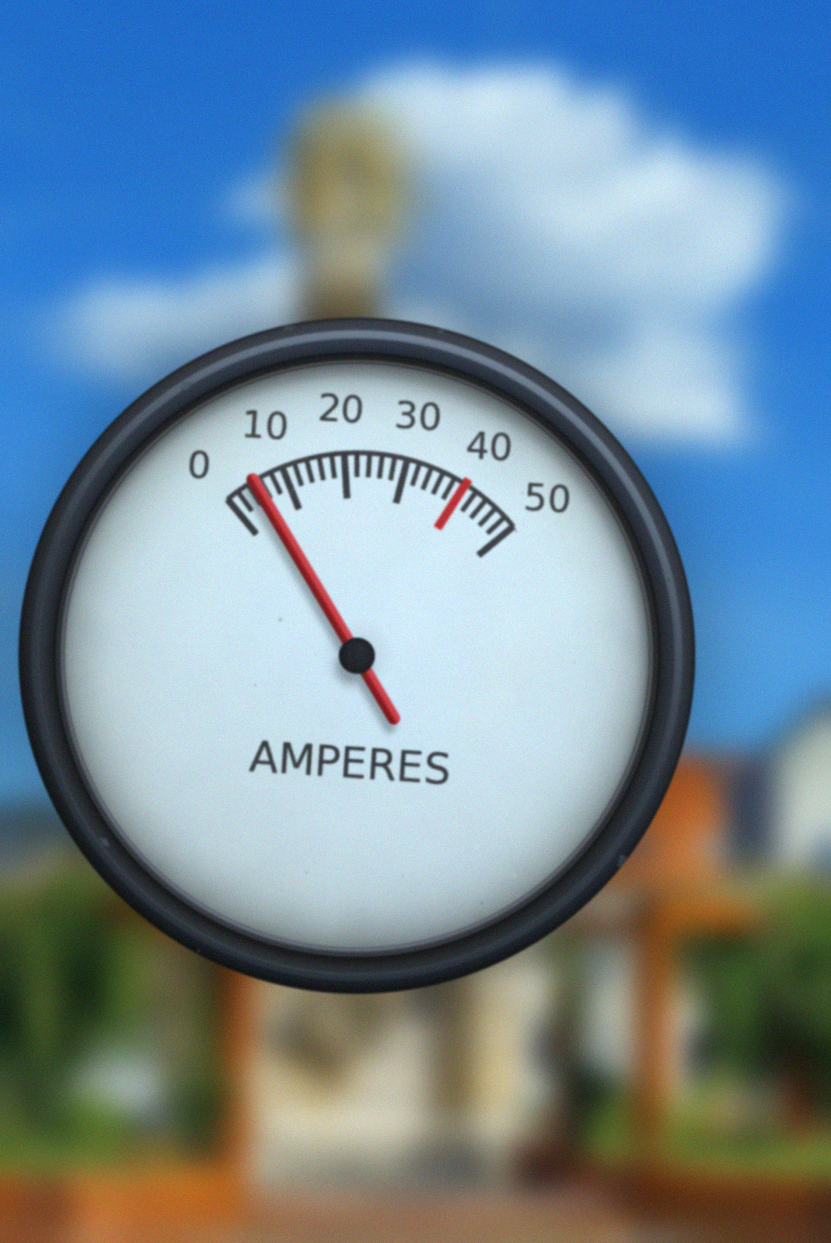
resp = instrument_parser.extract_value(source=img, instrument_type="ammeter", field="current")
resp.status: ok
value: 5 A
